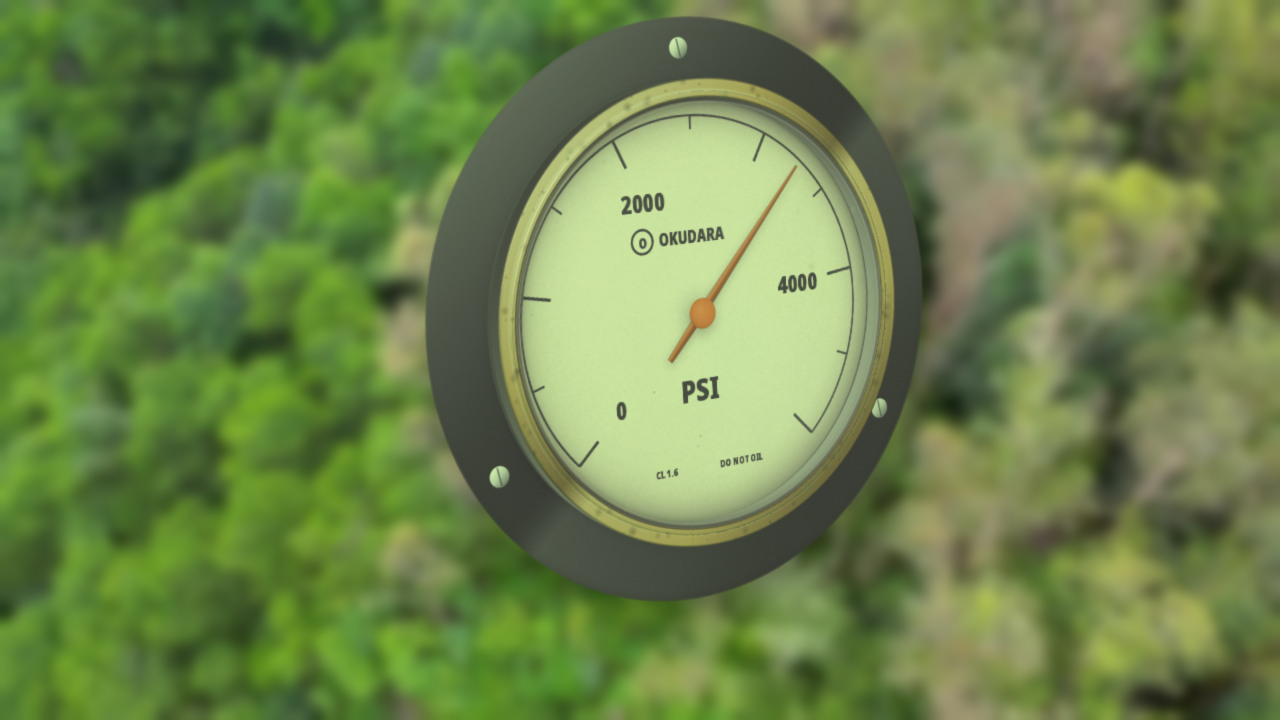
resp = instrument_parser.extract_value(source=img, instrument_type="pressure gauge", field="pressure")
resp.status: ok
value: 3250 psi
